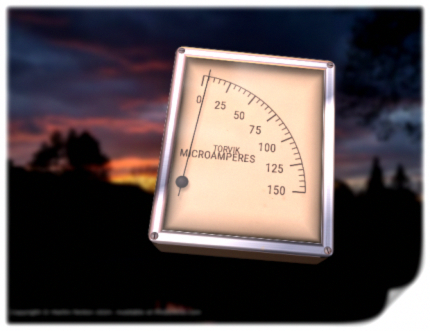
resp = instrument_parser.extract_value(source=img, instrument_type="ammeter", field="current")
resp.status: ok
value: 5 µA
